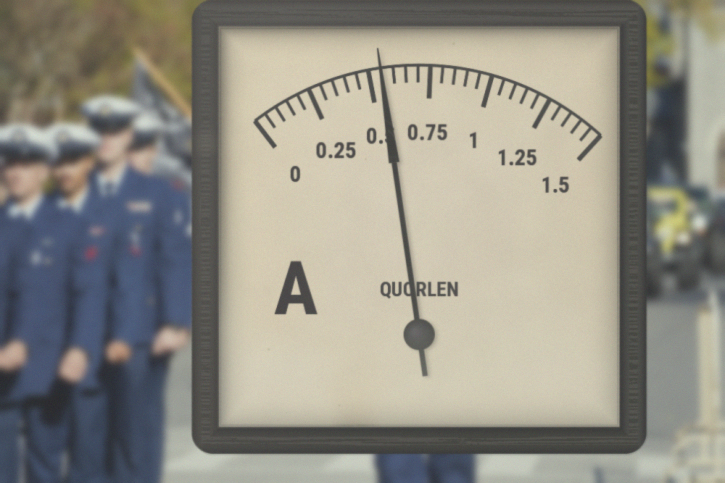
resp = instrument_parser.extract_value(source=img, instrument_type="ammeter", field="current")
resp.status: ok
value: 0.55 A
